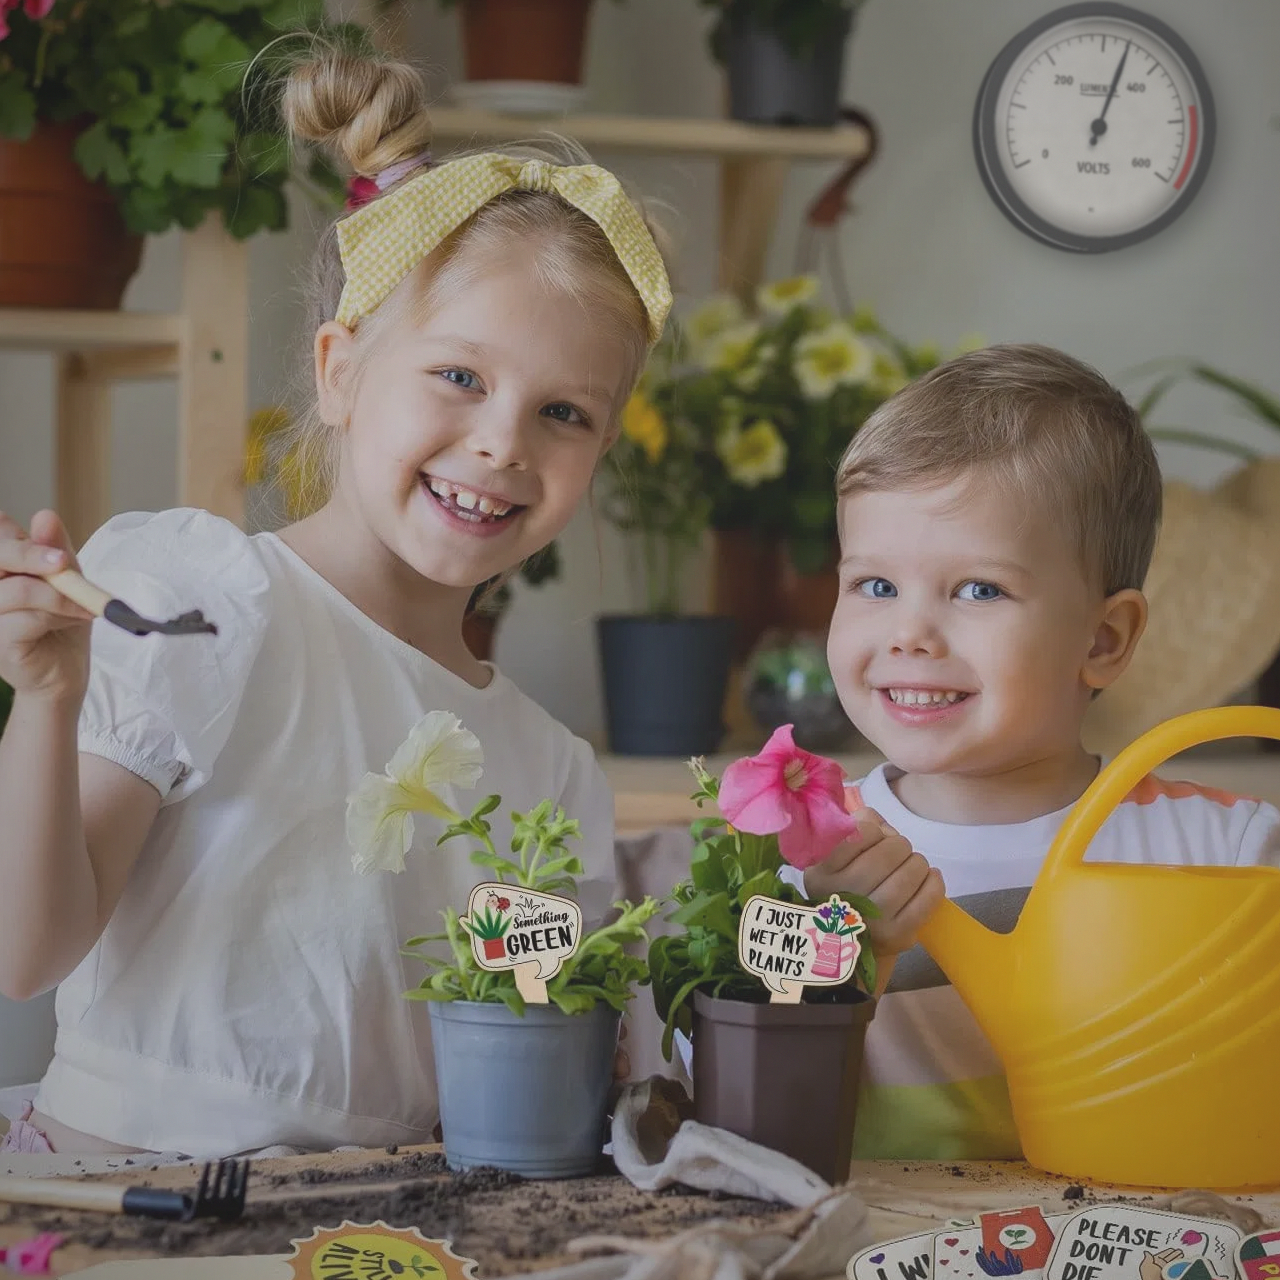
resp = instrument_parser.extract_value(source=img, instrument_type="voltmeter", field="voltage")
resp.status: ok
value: 340 V
